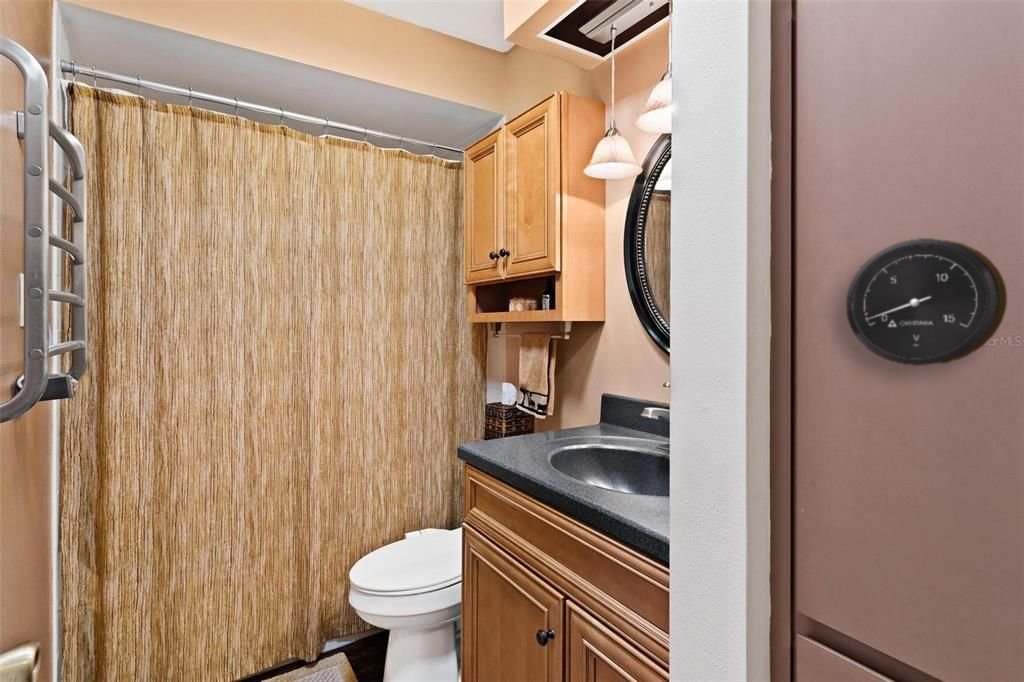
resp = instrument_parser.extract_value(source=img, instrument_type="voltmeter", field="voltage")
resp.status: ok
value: 0.5 V
